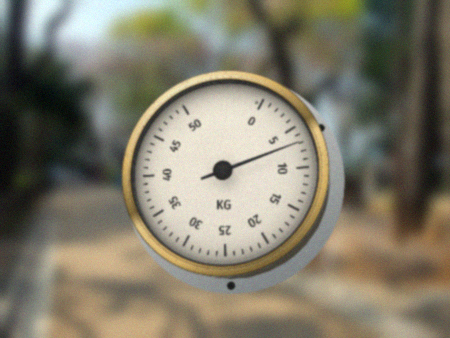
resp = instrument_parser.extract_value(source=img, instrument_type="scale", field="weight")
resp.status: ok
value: 7 kg
